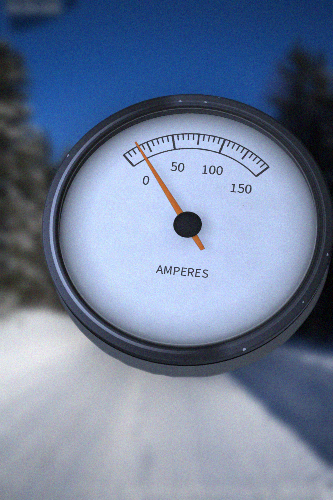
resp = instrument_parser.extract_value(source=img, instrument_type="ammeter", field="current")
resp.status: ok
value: 15 A
